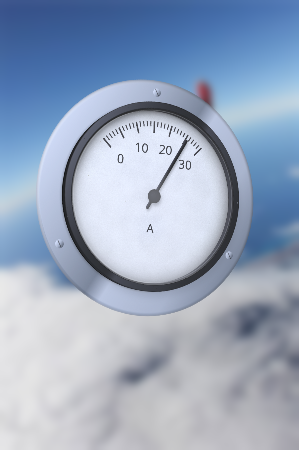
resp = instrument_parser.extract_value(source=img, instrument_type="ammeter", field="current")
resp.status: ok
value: 25 A
